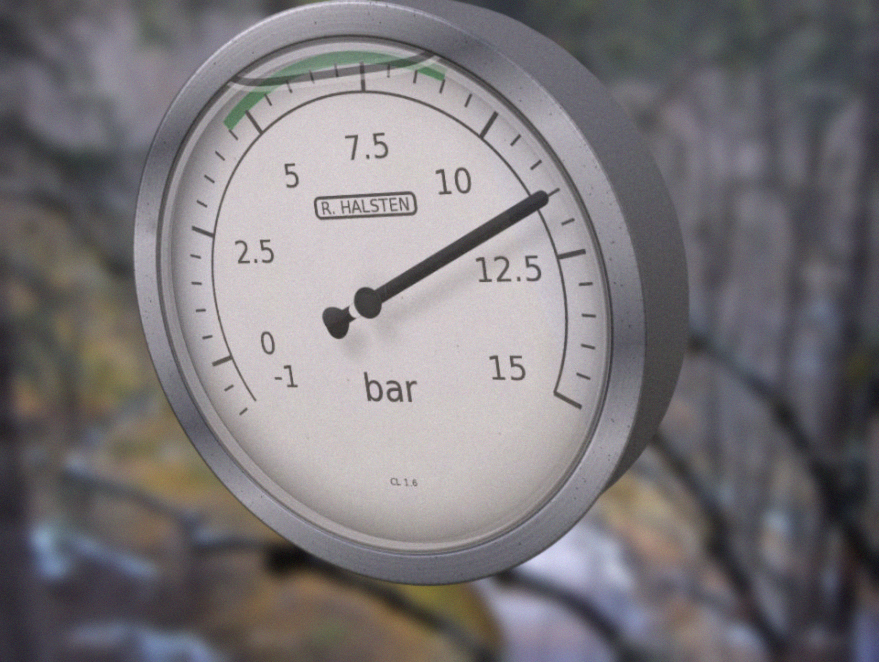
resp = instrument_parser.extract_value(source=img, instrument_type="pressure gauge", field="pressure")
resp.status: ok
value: 11.5 bar
